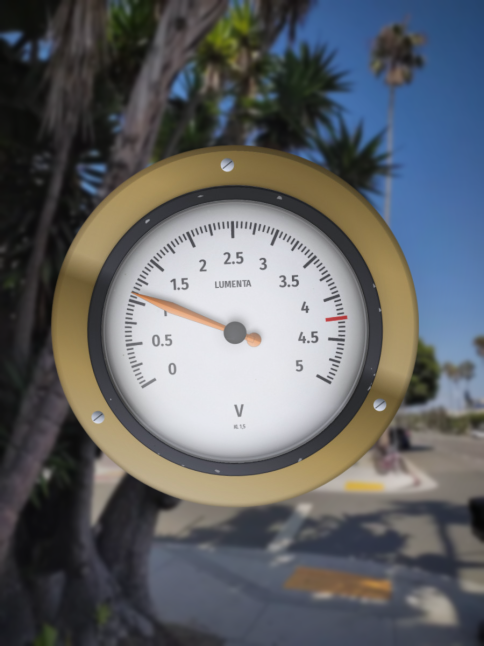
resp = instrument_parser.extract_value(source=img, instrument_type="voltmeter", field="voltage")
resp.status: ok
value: 1.1 V
